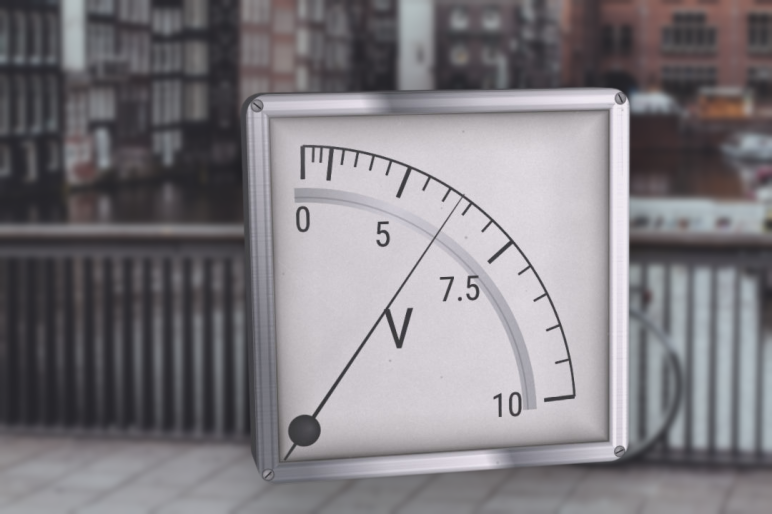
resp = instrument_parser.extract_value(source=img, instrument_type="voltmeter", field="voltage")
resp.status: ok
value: 6.25 V
